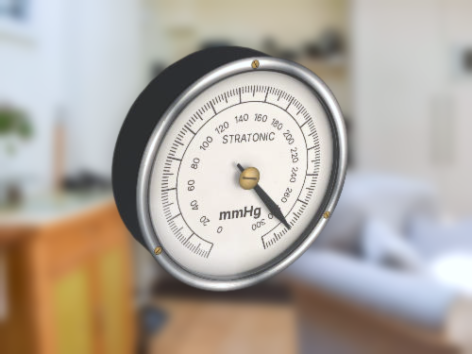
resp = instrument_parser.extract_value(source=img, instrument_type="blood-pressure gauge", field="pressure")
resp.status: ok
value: 280 mmHg
